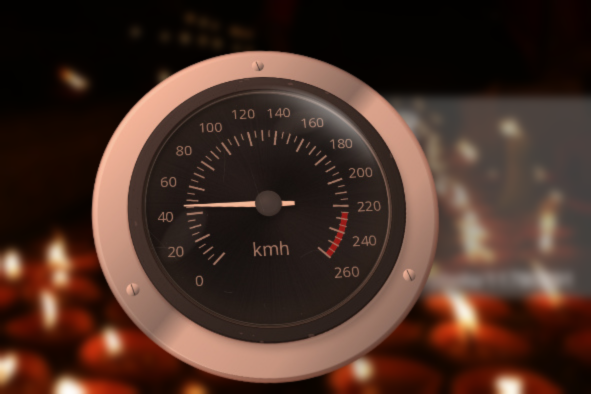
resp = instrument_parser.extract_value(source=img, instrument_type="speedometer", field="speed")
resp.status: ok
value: 45 km/h
